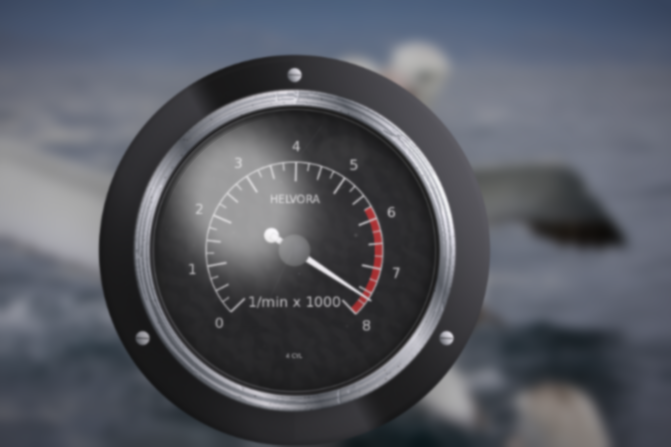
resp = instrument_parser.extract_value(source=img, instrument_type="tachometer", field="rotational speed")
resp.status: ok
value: 7625 rpm
